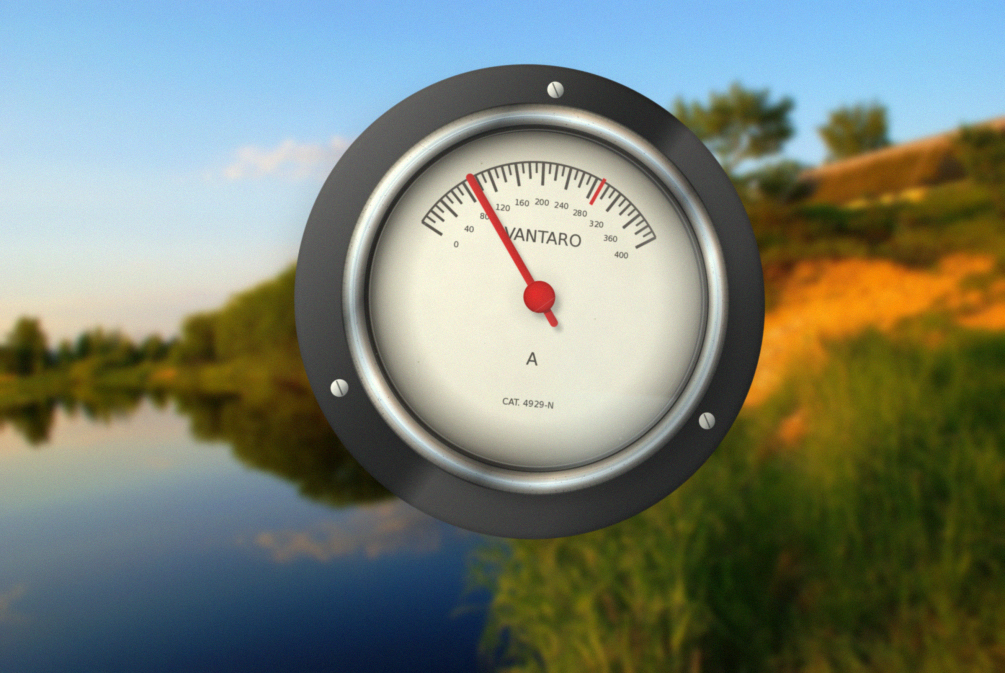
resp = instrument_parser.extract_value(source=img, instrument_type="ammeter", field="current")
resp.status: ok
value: 90 A
